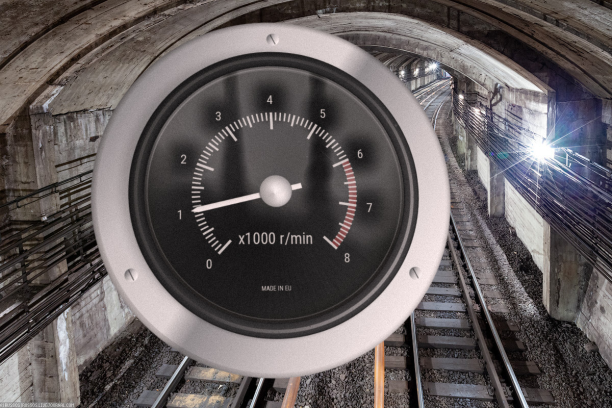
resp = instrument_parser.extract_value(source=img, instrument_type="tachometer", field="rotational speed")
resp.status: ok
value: 1000 rpm
